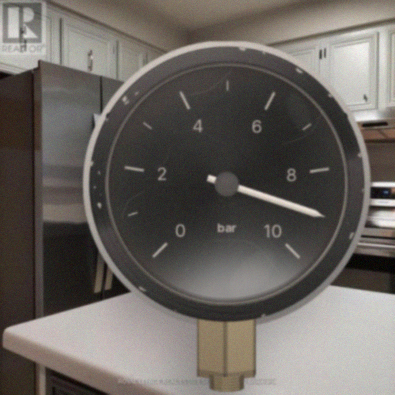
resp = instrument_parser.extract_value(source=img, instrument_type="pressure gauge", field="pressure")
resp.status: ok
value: 9 bar
